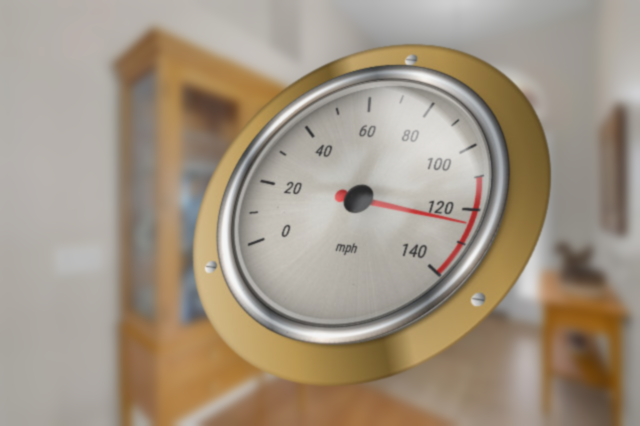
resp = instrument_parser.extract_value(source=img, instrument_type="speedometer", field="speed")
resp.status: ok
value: 125 mph
